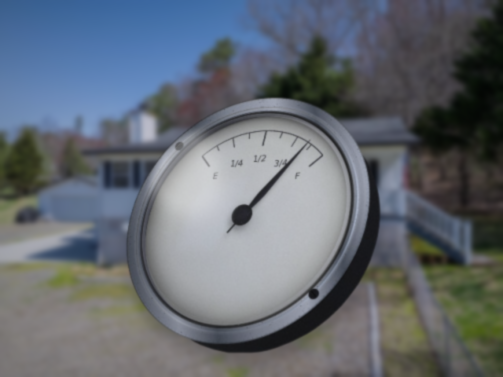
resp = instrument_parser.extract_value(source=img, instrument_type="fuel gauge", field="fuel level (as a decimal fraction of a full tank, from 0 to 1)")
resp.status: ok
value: 0.875
